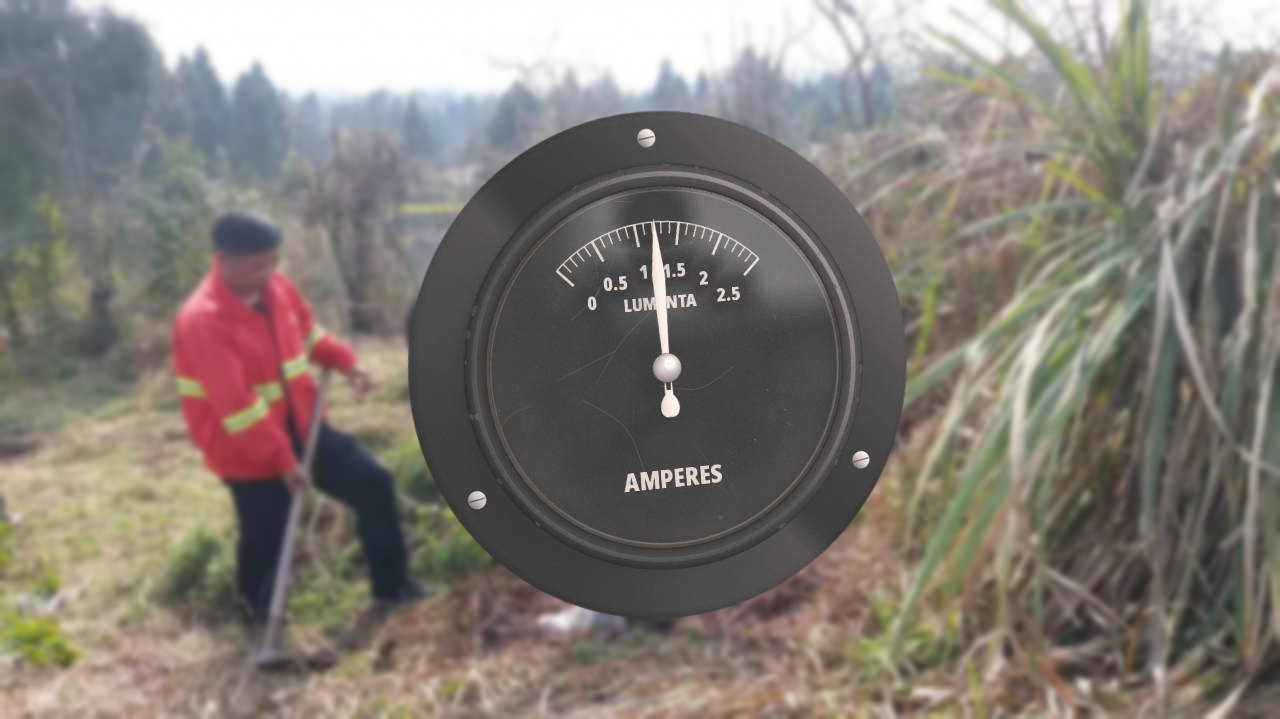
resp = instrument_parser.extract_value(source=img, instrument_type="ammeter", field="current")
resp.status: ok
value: 1.2 A
